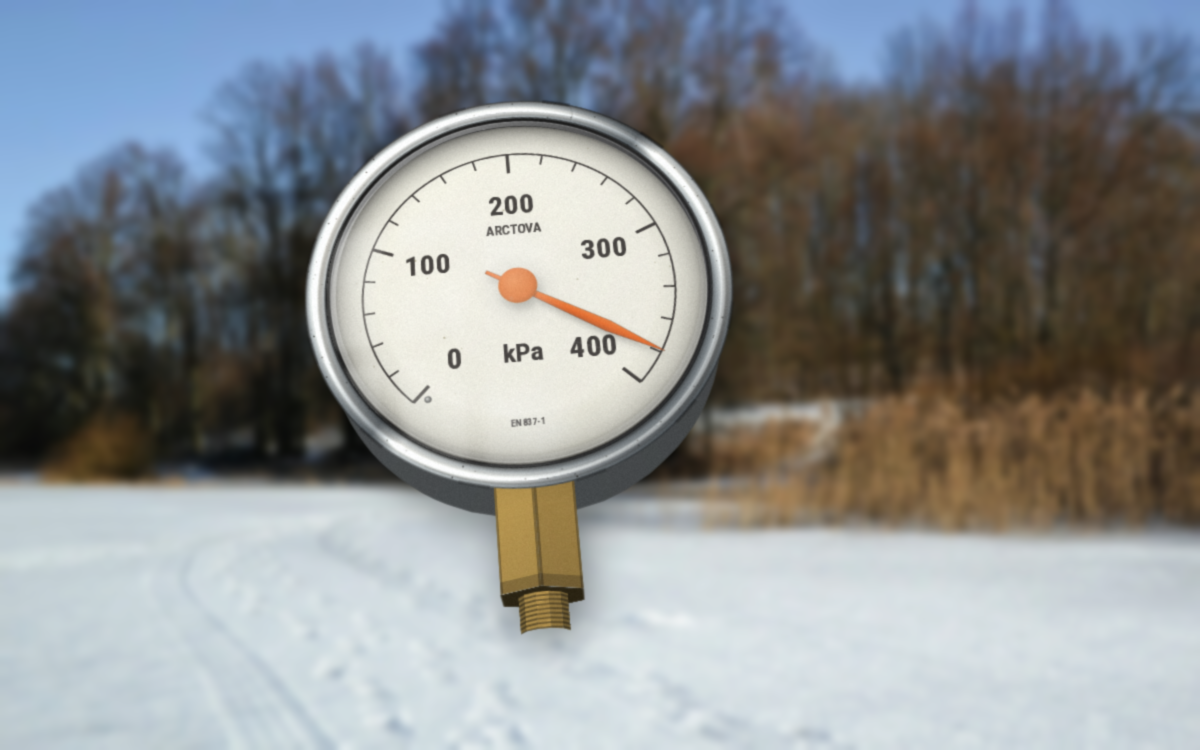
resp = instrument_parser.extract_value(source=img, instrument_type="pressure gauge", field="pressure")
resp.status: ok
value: 380 kPa
